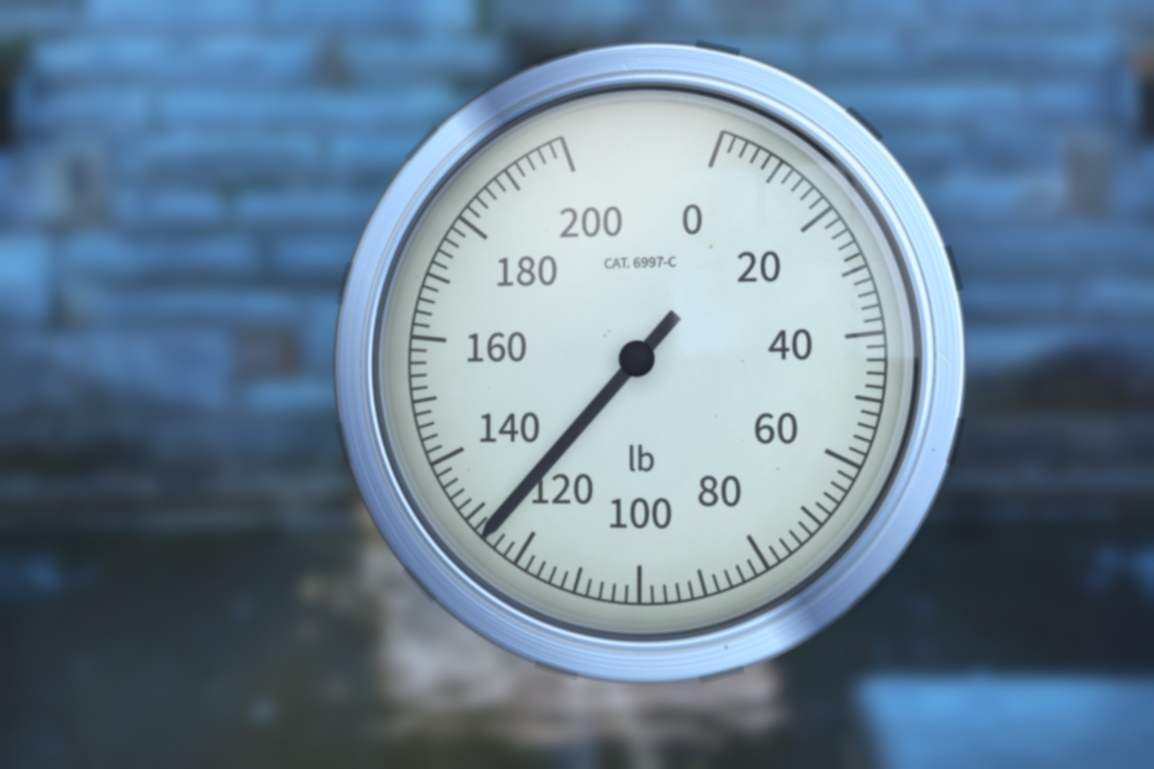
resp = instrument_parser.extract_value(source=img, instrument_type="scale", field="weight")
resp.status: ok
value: 126 lb
